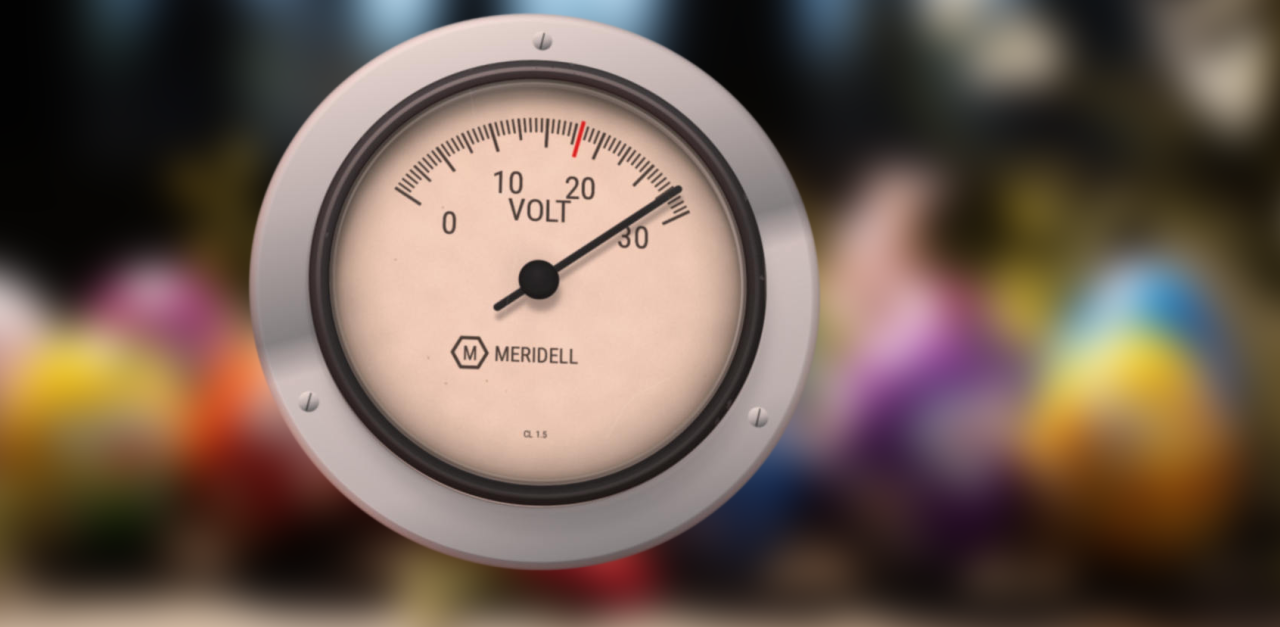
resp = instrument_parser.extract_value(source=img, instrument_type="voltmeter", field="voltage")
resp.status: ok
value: 28 V
